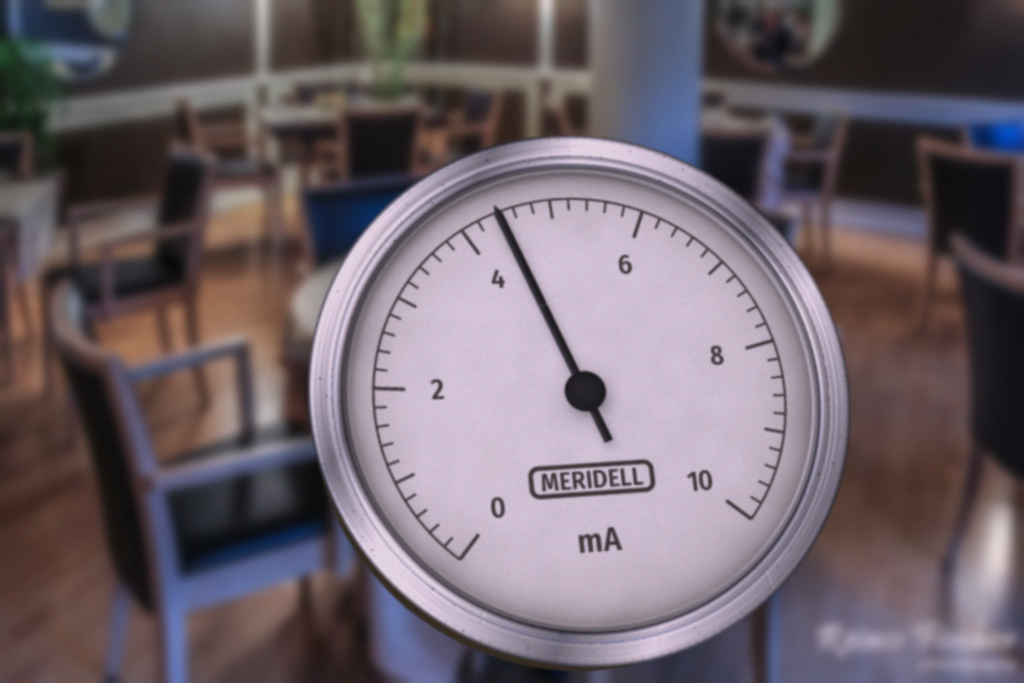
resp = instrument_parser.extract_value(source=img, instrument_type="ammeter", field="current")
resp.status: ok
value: 4.4 mA
